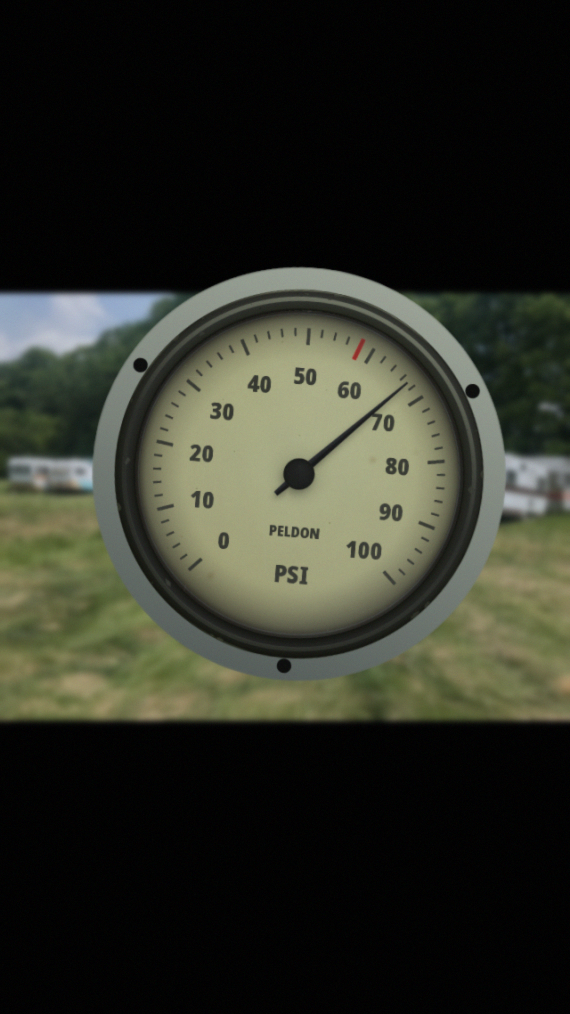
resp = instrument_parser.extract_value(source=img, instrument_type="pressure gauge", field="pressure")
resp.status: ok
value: 67 psi
